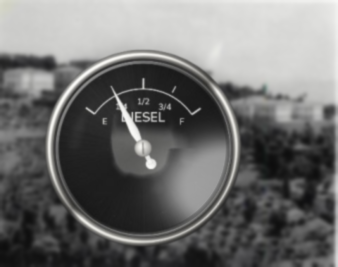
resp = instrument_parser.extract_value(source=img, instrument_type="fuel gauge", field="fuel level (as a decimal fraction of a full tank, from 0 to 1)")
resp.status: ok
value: 0.25
